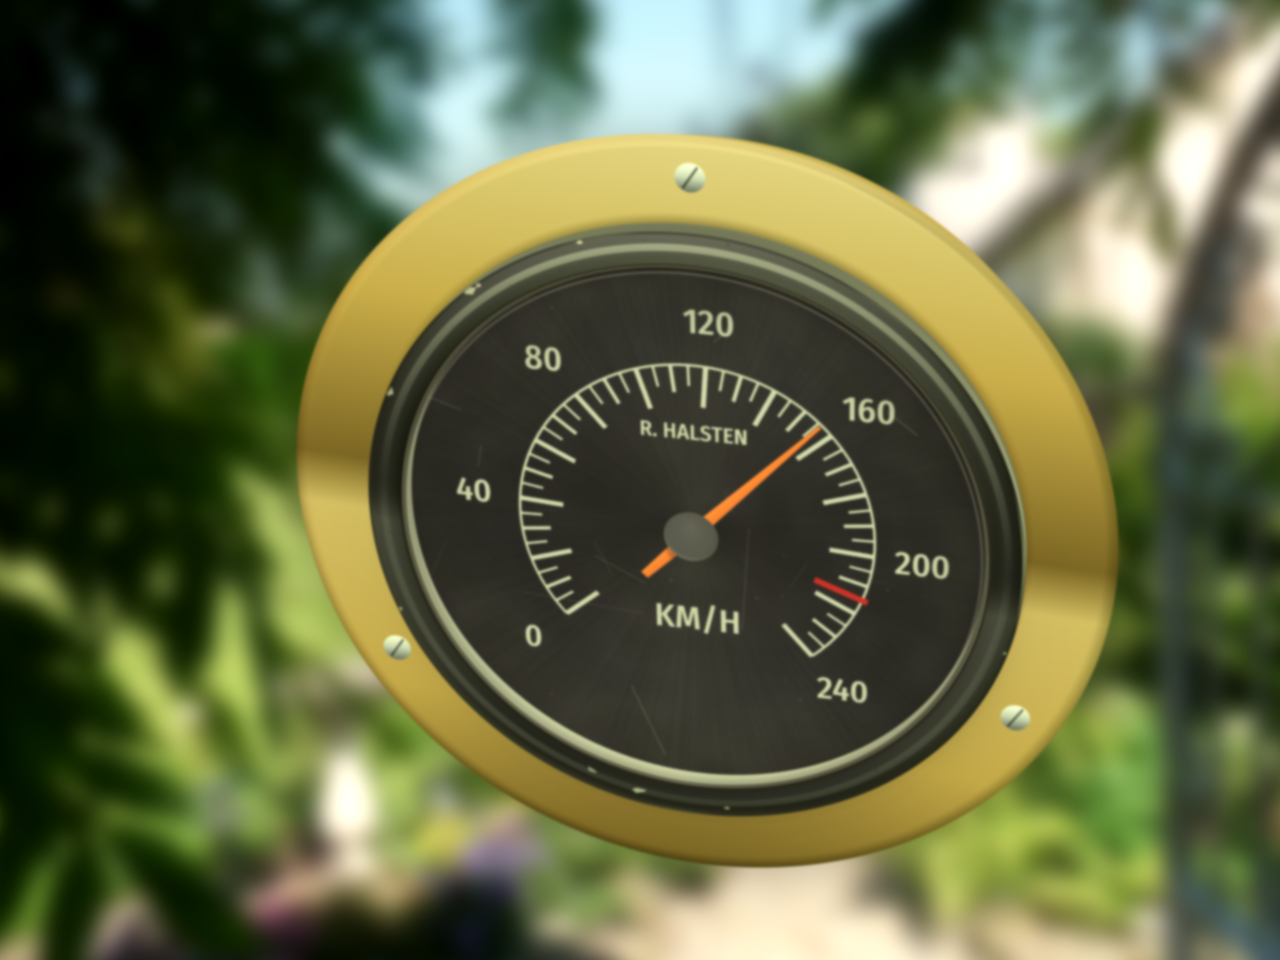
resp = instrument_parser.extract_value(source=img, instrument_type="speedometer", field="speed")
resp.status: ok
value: 155 km/h
